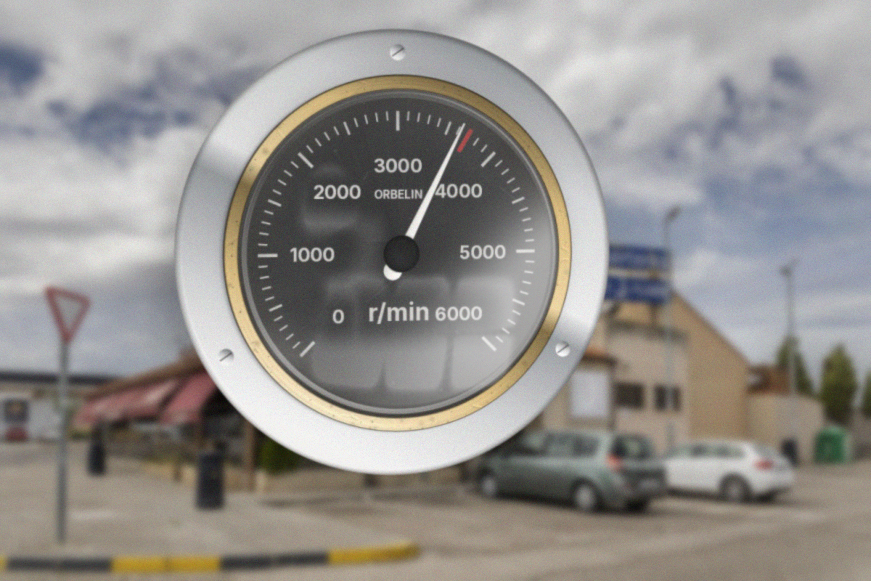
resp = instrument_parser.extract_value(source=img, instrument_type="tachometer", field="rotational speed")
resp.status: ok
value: 3600 rpm
